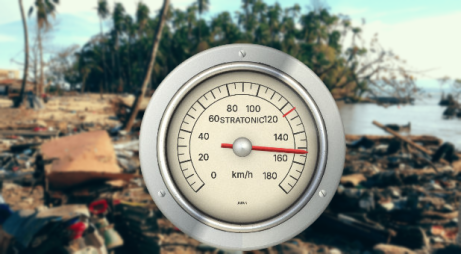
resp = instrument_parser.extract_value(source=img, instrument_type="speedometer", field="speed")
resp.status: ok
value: 152.5 km/h
